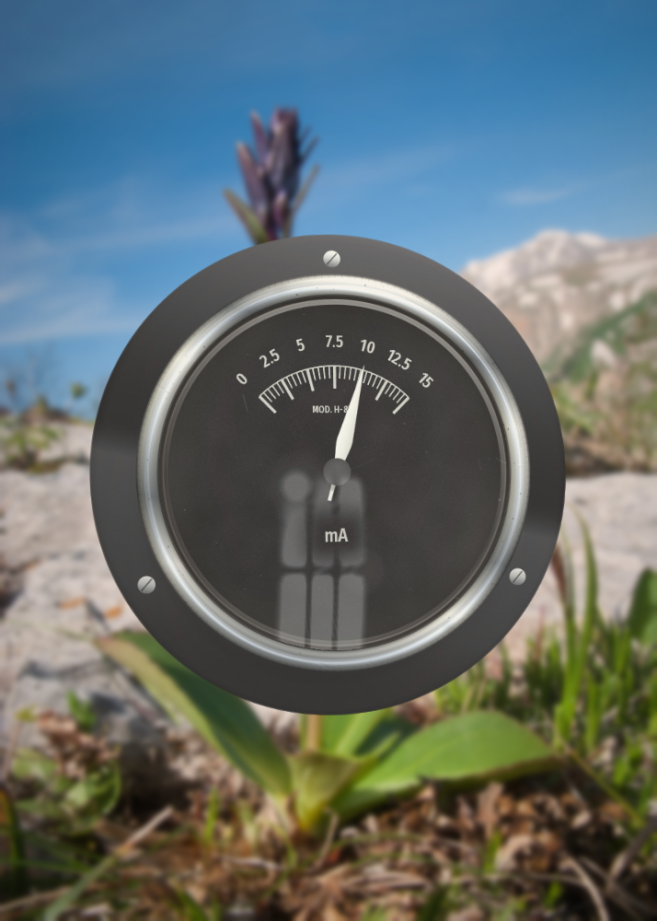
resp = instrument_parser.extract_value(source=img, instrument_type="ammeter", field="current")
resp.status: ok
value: 10 mA
